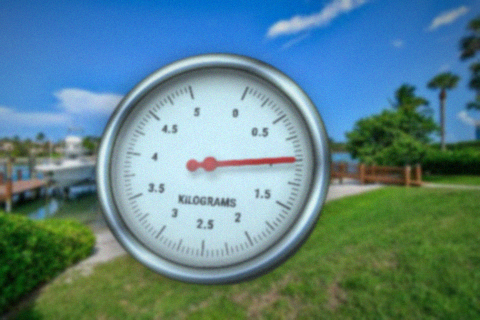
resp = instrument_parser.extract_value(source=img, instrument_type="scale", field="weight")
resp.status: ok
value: 1 kg
